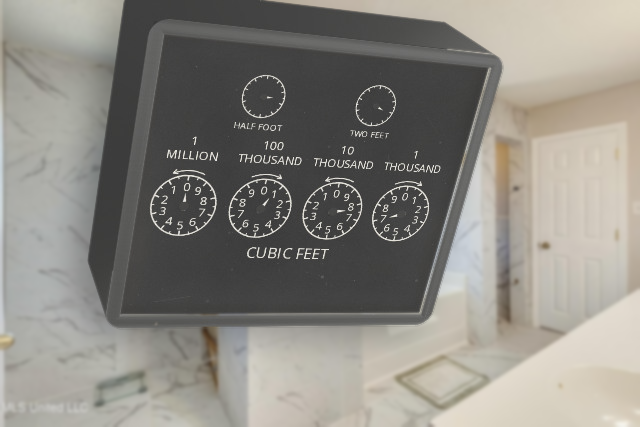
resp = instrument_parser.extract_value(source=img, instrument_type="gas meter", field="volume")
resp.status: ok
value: 7700 ft³
